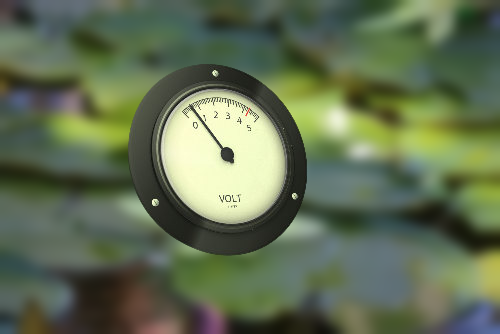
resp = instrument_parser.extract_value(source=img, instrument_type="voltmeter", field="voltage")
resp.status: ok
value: 0.5 V
